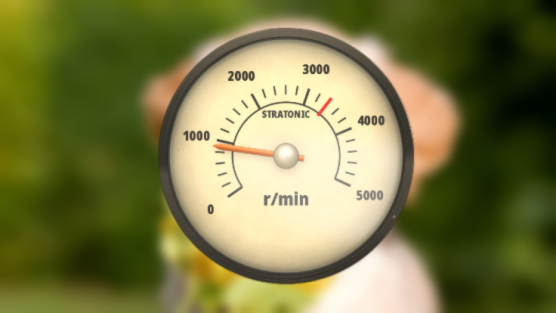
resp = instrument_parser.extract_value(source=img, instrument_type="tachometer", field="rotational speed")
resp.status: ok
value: 900 rpm
